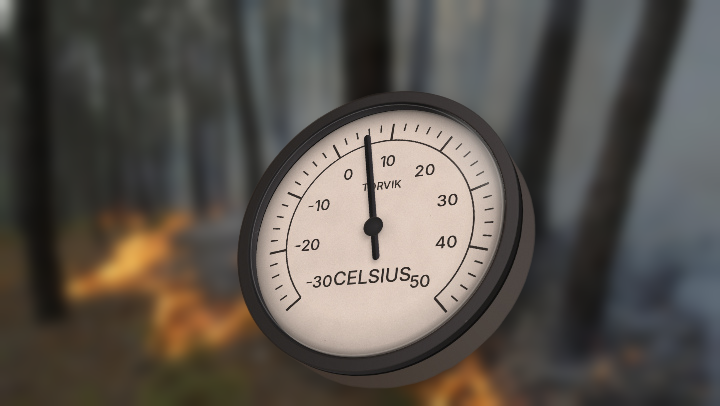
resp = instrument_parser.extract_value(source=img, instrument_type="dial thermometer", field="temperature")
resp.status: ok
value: 6 °C
